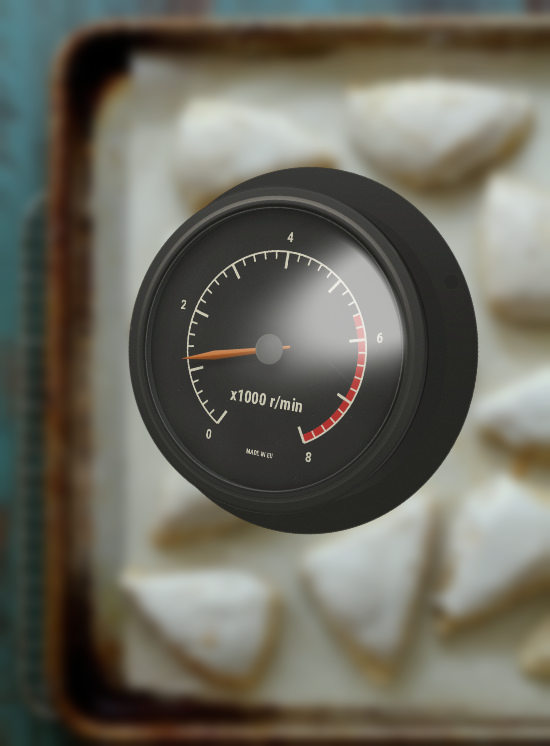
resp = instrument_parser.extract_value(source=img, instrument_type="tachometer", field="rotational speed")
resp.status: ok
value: 1200 rpm
